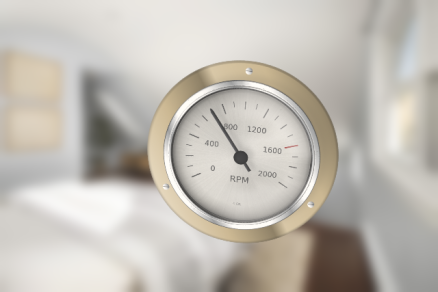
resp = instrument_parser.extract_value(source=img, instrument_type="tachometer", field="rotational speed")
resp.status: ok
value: 700 rpm
